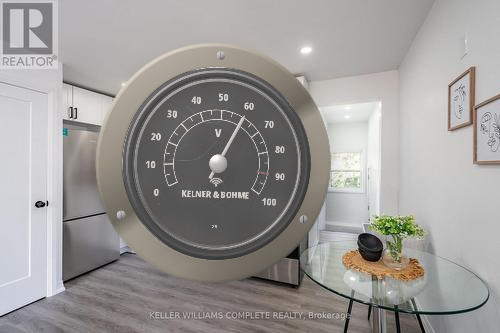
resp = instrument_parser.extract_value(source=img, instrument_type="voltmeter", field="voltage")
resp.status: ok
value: 60 V
